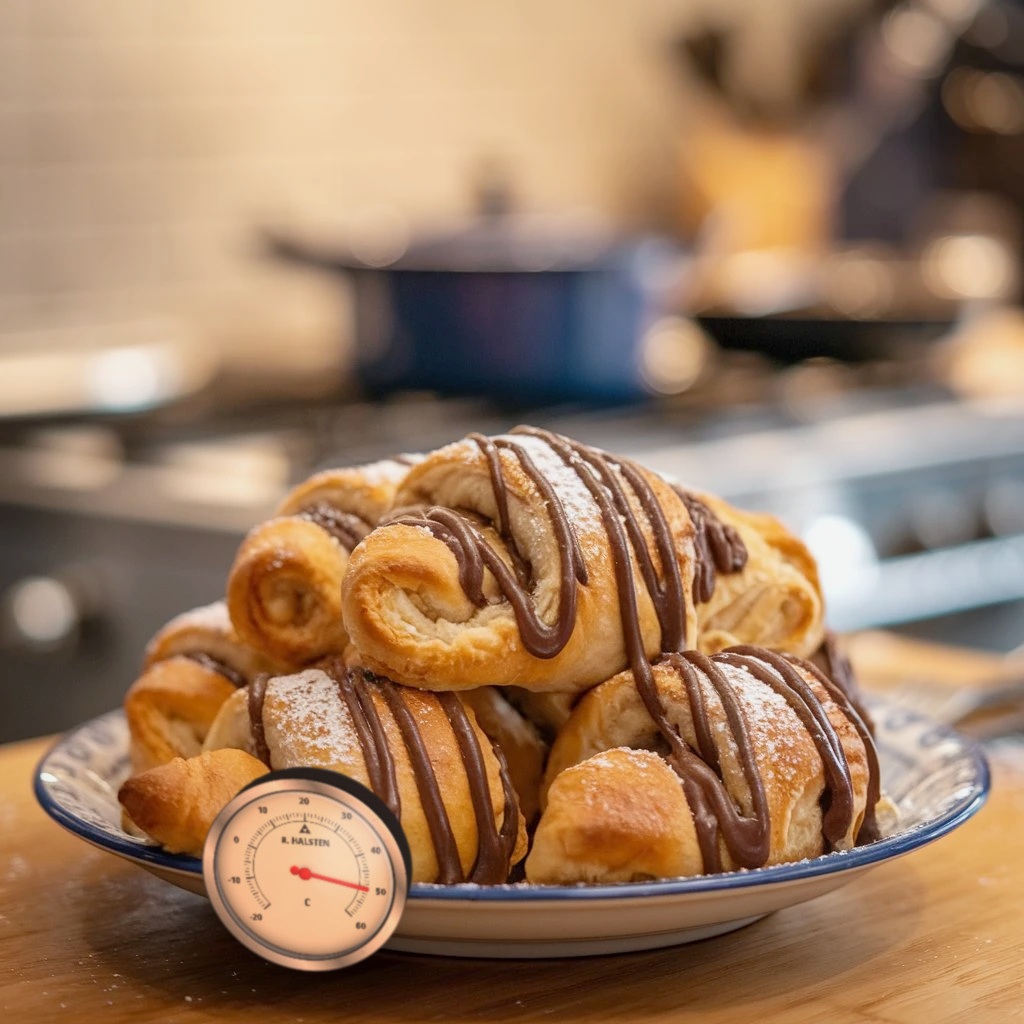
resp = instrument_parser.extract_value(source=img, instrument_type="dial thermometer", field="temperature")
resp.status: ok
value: 50 °C
